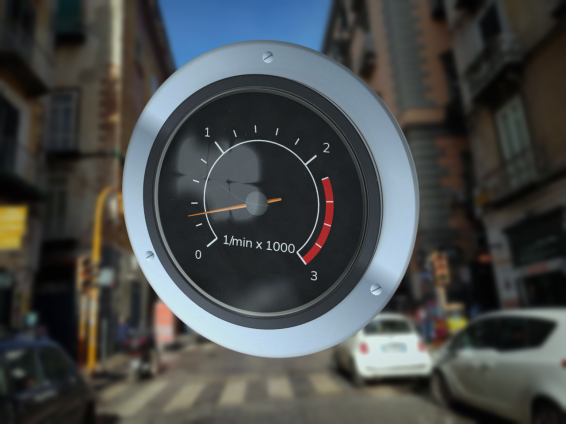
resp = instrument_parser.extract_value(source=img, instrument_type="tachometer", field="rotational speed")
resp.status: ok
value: 300 rpm
